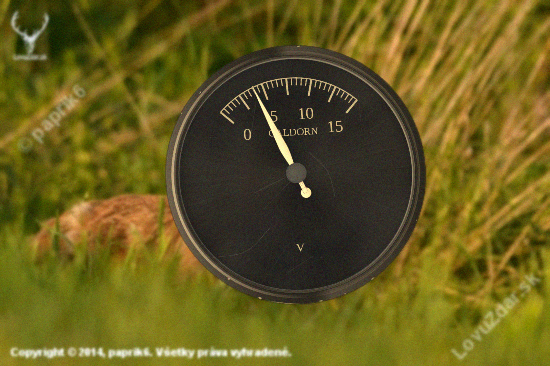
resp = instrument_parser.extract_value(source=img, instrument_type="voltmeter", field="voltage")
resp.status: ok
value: 4 V
